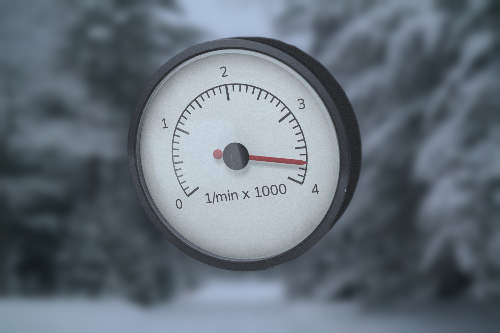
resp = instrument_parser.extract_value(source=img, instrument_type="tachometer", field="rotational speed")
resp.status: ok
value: 3700 rpm
